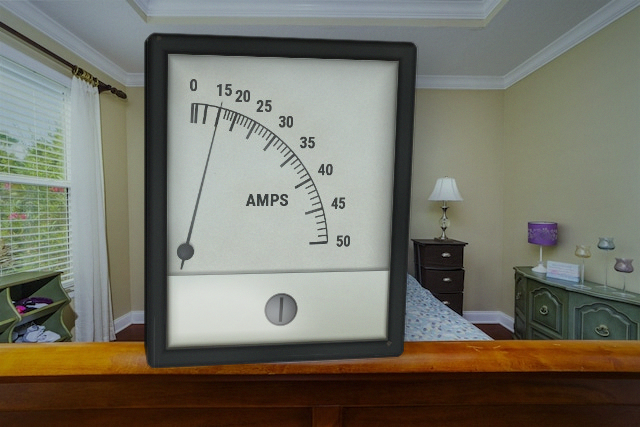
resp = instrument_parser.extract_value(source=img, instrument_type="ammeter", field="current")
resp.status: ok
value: 15 A
